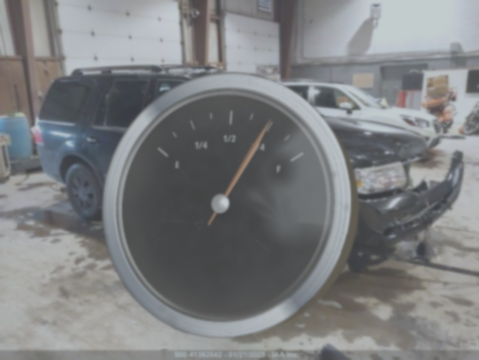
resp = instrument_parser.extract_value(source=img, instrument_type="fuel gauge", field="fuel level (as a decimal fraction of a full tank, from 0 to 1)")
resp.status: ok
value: 0.75
